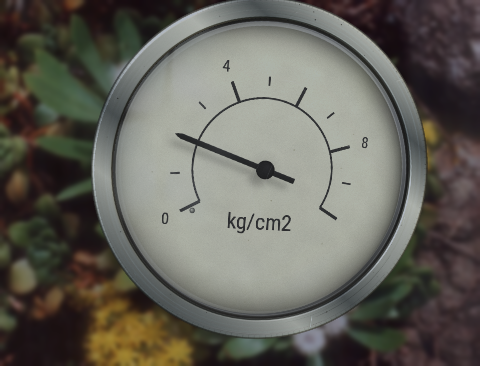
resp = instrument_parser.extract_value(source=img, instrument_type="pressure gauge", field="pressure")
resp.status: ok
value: 2 kg/cm²
